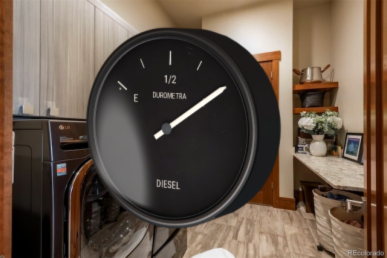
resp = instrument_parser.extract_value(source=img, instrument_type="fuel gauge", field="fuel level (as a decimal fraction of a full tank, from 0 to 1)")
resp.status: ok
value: 1
